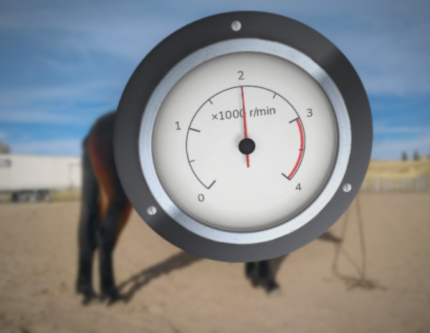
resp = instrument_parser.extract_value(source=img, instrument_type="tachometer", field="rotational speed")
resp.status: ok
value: 2000 rpm
